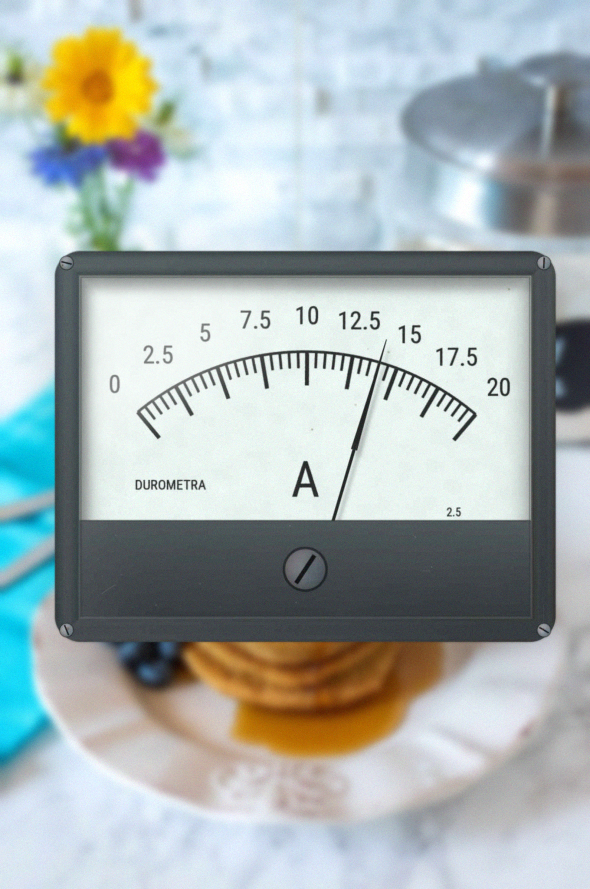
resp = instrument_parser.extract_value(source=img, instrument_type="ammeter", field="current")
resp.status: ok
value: 14 A
